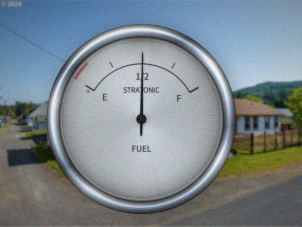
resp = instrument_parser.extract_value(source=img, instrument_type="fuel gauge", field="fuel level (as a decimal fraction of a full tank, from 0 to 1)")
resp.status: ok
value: 0.5
